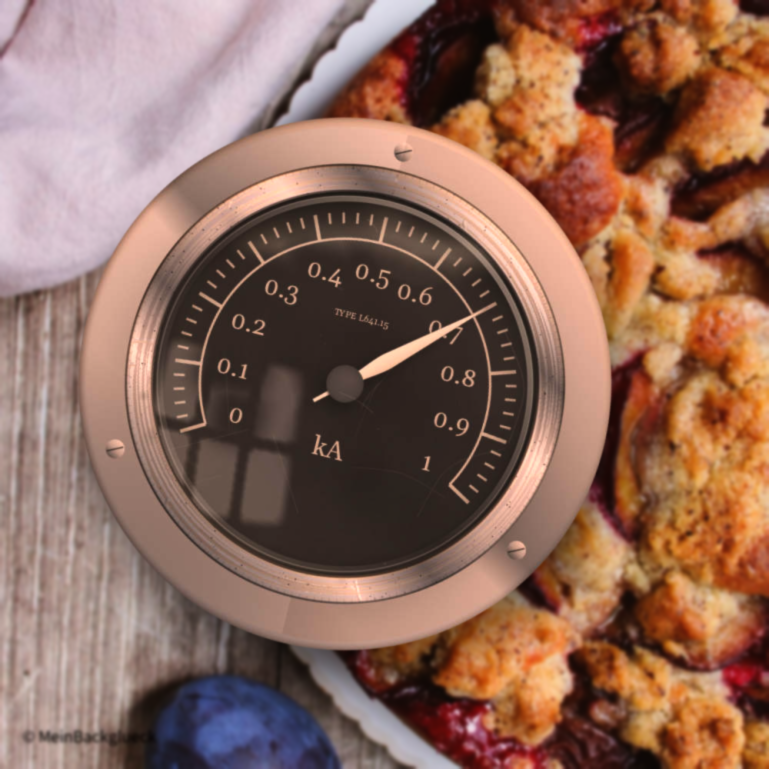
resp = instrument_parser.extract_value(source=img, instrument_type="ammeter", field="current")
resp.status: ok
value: 0.7 kA
